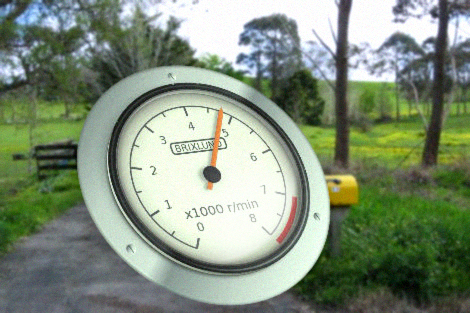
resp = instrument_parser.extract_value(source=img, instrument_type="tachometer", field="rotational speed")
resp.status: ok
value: 4750 rpm
